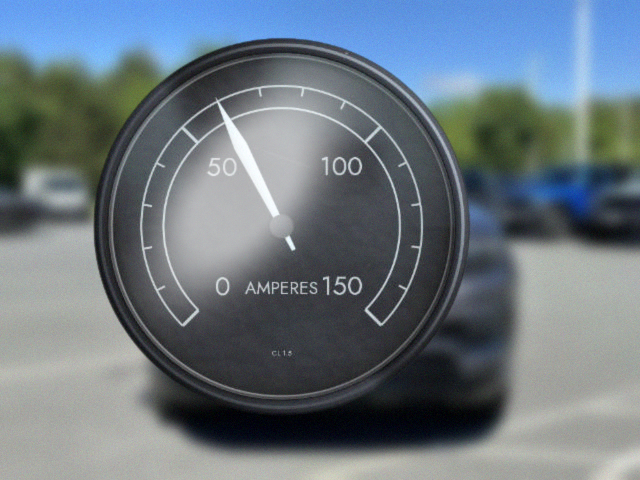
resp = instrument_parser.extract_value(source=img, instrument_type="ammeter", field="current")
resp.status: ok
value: 60 A
